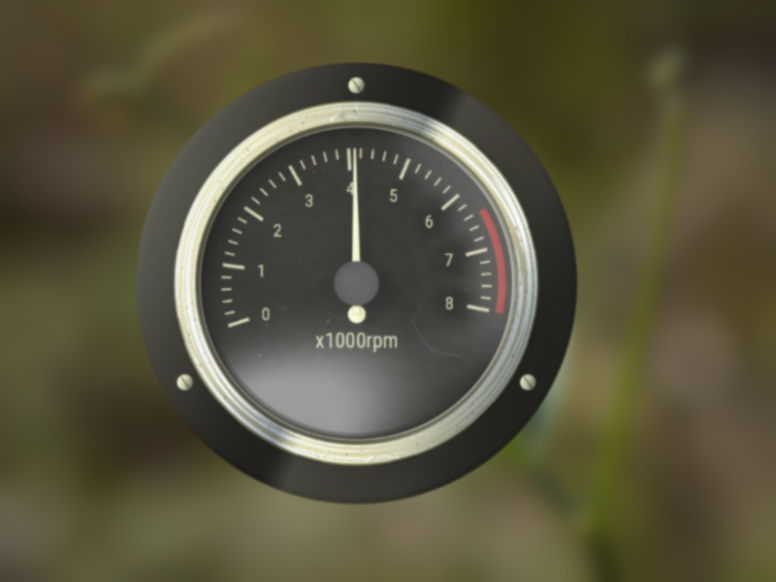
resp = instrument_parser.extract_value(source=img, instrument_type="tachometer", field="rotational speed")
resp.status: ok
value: 4100 rpm
